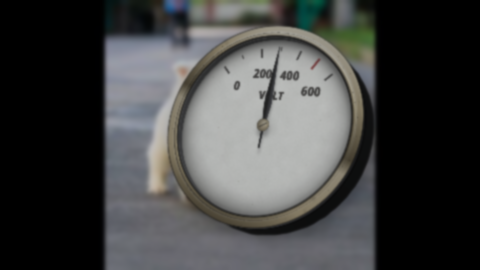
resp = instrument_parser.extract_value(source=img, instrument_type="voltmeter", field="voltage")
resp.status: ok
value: 300 V
